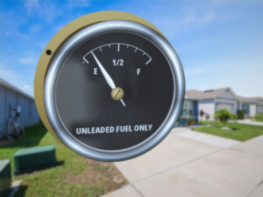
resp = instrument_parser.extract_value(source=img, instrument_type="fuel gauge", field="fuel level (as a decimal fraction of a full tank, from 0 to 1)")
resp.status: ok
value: 0.125
